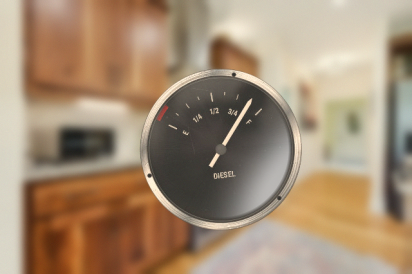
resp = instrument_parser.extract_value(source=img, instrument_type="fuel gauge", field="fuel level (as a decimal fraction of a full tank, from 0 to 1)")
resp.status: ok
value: 0.875
